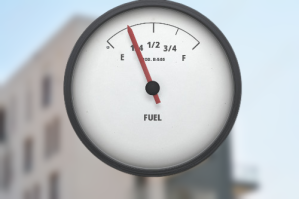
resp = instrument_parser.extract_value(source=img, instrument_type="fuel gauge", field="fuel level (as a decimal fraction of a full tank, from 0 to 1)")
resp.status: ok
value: 0.25
